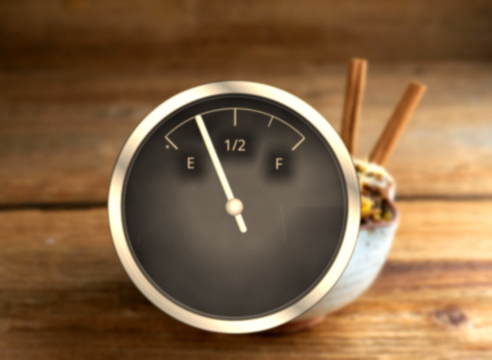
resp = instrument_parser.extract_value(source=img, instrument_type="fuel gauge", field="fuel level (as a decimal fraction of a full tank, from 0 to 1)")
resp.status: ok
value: 0.25
